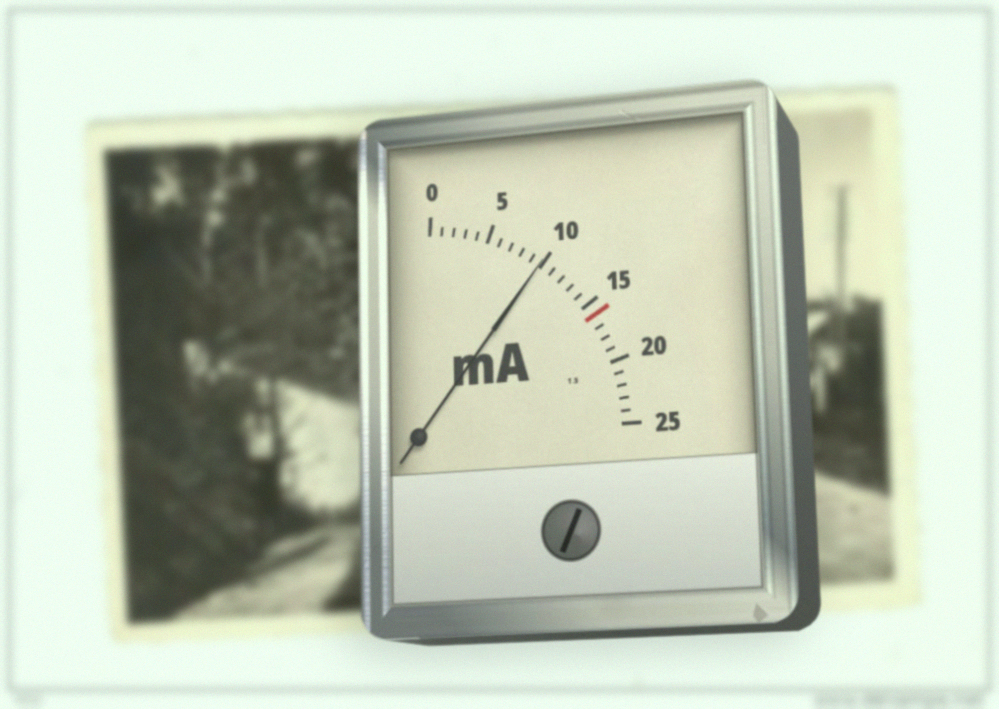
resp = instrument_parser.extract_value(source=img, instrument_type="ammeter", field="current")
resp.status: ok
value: 10 mA
